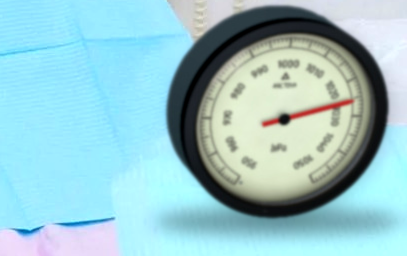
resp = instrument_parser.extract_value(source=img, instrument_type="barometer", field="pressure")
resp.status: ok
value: 1025 hPa
